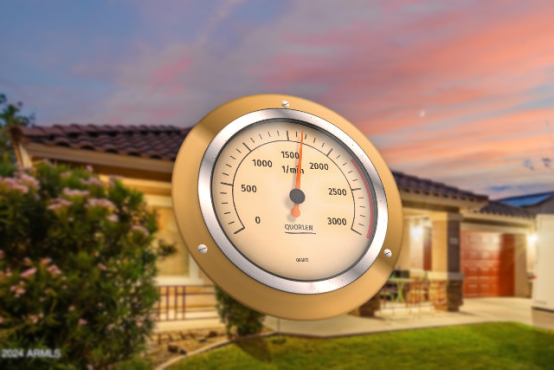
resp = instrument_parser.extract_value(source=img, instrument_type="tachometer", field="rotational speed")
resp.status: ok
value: 1650 rpm
